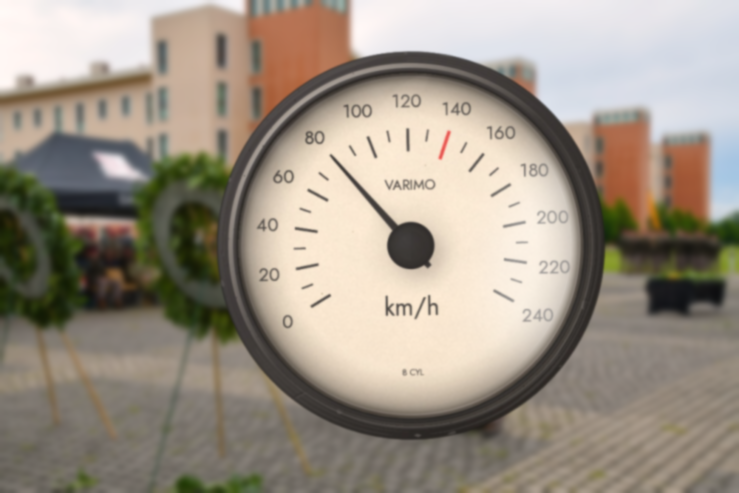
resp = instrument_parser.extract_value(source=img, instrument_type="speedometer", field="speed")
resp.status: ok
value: 80 km/h
